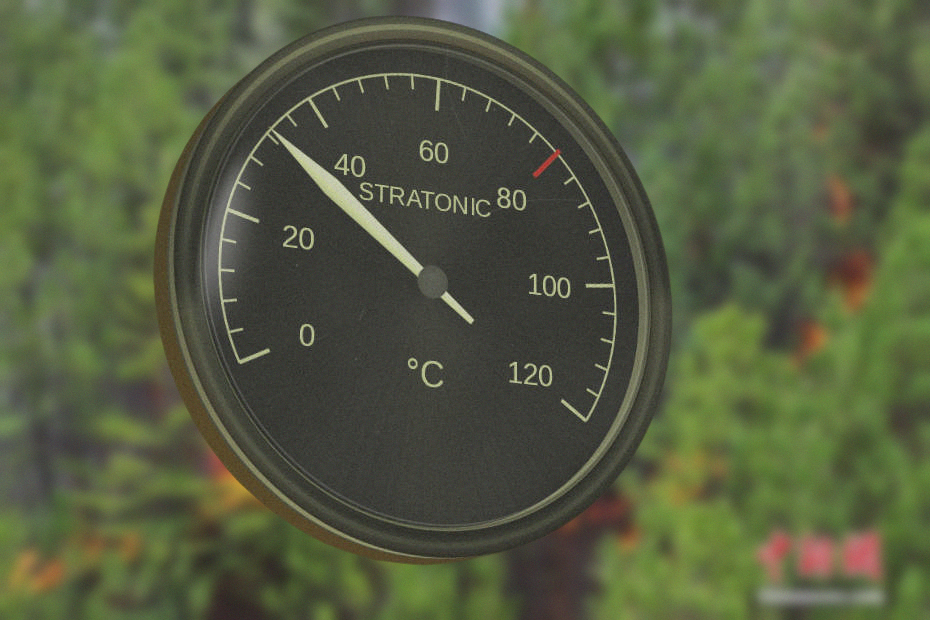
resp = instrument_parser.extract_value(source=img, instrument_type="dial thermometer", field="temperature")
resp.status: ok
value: 32 °C
